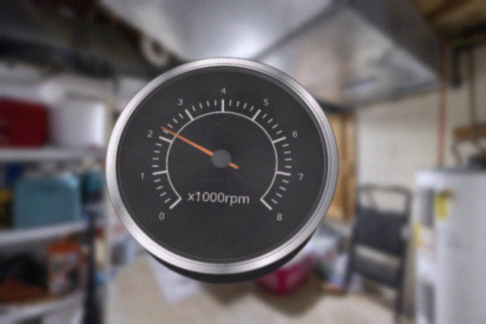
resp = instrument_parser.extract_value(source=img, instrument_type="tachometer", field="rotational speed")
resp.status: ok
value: 2200 rpm
